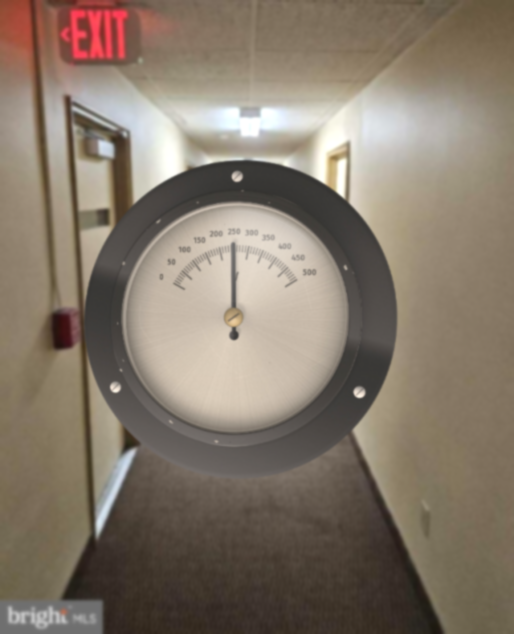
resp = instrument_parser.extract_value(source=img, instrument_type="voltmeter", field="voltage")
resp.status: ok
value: 250 V
